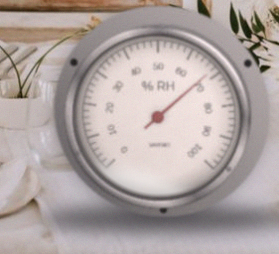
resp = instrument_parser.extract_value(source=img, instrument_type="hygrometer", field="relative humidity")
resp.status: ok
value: 68 %
